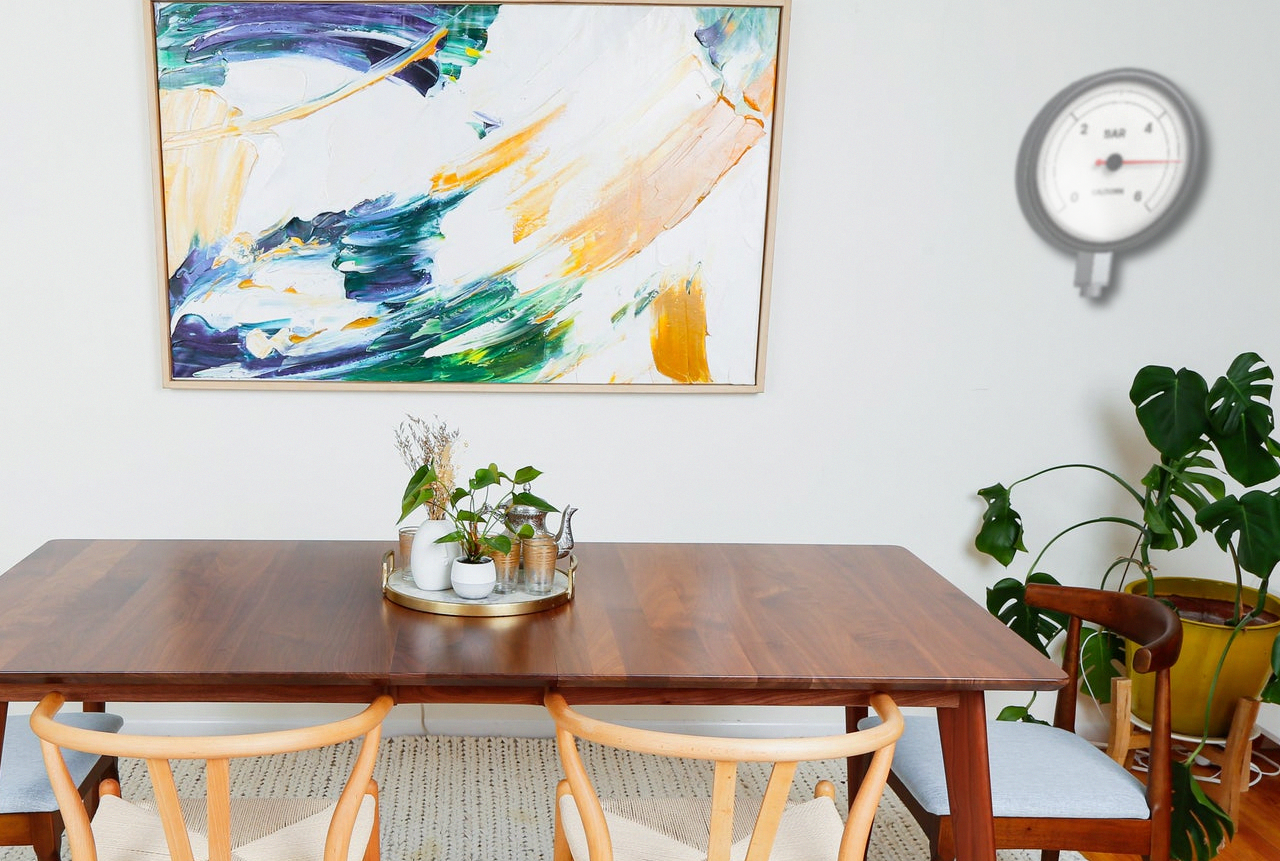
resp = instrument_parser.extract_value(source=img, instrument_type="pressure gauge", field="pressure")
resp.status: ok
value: 5 bar
